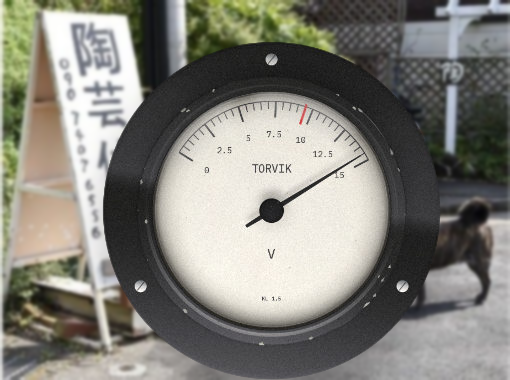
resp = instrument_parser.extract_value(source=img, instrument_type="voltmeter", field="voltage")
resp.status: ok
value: 14.5 V
